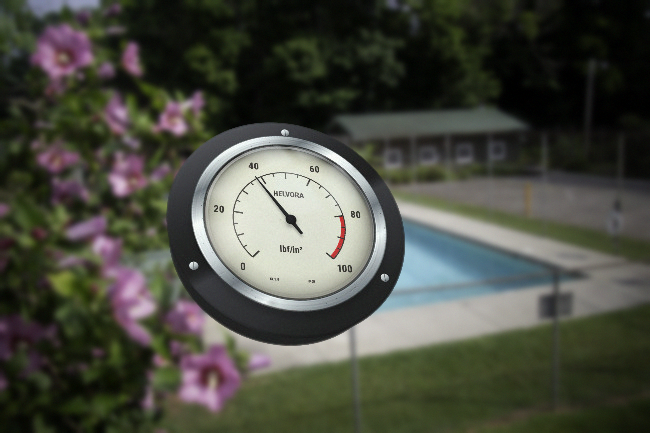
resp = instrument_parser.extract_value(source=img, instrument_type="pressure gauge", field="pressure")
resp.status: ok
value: 37.5 psi
